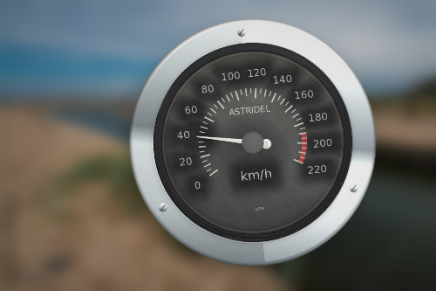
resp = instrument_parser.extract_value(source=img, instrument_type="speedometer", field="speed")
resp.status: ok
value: 40 km/h
